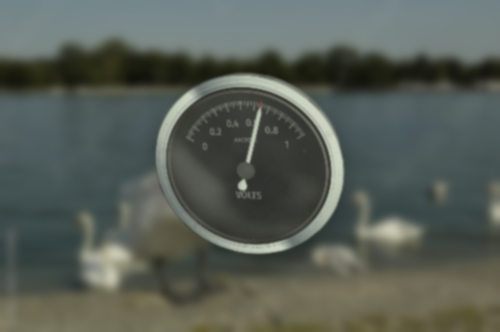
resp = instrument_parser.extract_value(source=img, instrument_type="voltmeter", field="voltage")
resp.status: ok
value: 0.65 V
